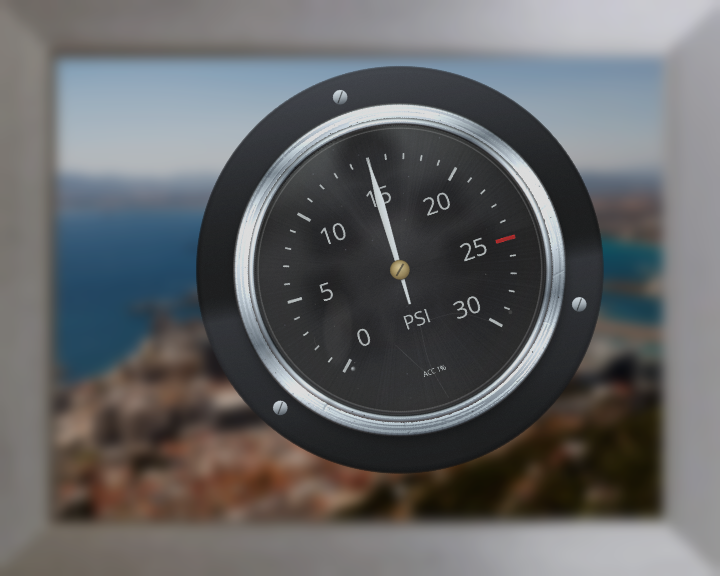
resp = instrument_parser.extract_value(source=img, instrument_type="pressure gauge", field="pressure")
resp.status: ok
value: 15 psi
